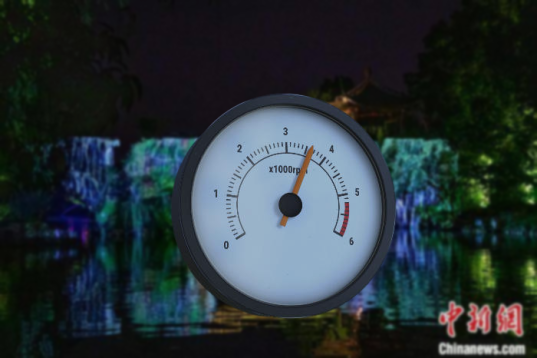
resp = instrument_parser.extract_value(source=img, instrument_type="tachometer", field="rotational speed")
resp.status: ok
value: 3600 rpm
